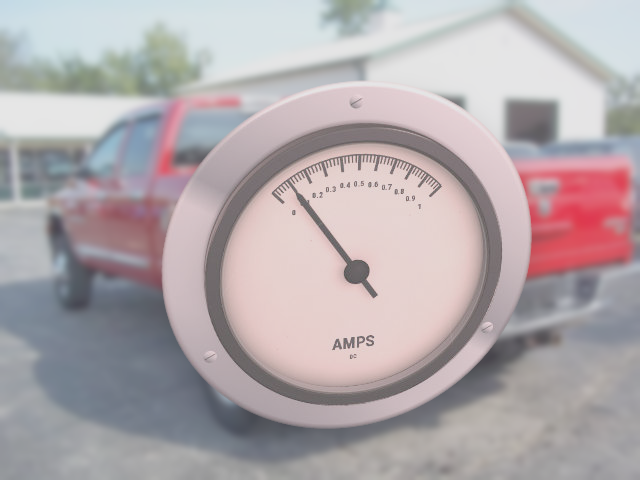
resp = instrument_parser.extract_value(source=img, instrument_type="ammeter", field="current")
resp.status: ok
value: 0.1 A
